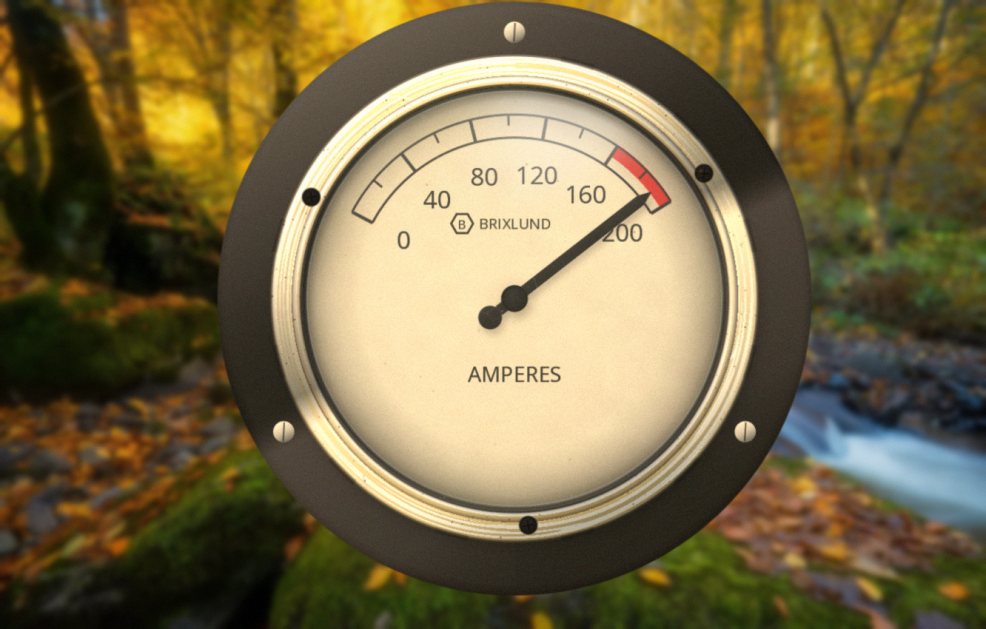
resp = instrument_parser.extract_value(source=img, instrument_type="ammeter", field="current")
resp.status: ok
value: 190 A
